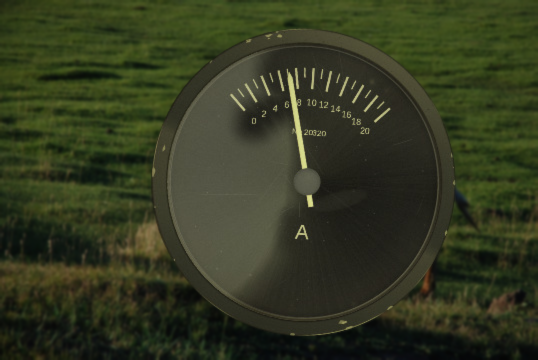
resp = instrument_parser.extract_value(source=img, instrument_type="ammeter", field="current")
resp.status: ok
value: 7 A
